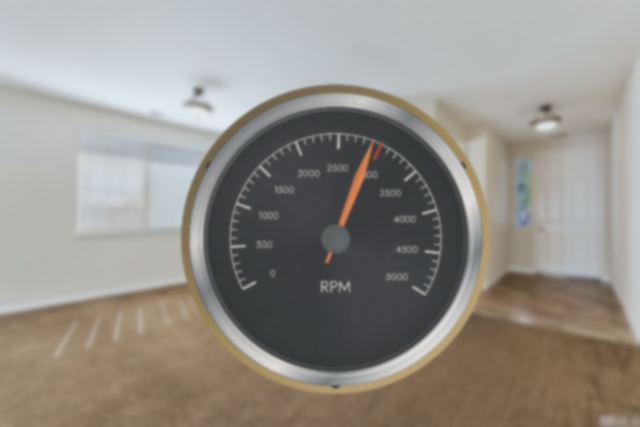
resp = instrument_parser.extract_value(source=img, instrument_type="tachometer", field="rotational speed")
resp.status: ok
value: 2900 rpm
